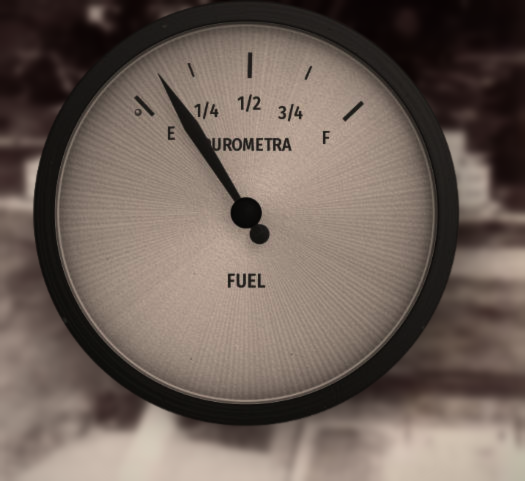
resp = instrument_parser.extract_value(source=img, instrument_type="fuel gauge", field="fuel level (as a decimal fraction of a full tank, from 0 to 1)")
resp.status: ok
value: 0.125
